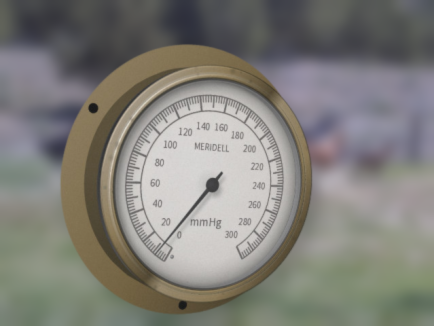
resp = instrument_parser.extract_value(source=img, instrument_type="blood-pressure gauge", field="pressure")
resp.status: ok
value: 10 mmHg
